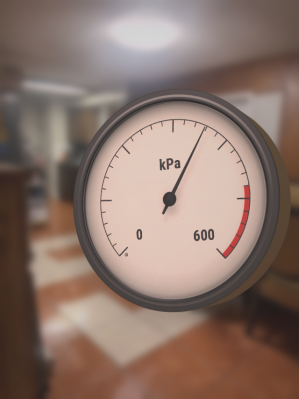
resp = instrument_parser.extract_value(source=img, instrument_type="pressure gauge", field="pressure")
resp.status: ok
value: 360 kPa
